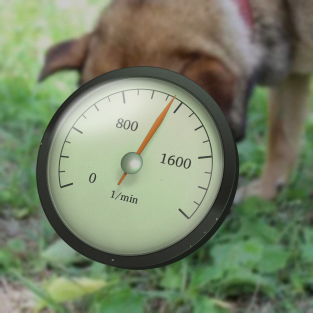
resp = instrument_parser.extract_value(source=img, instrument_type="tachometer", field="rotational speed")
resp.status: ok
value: 1150 rpm
